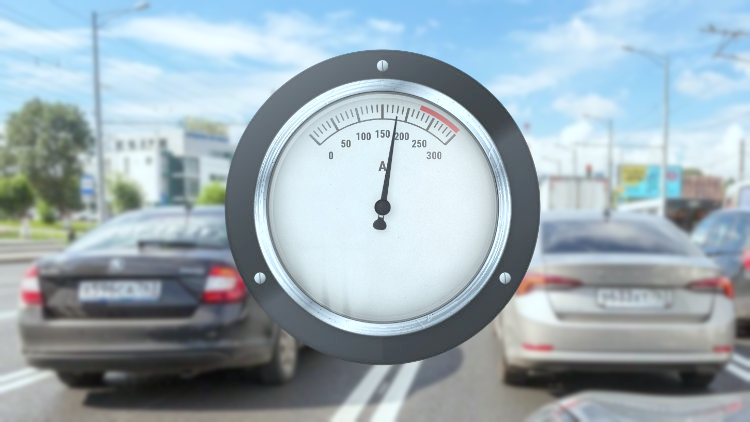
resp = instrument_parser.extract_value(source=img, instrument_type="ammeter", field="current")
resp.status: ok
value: 180 A
